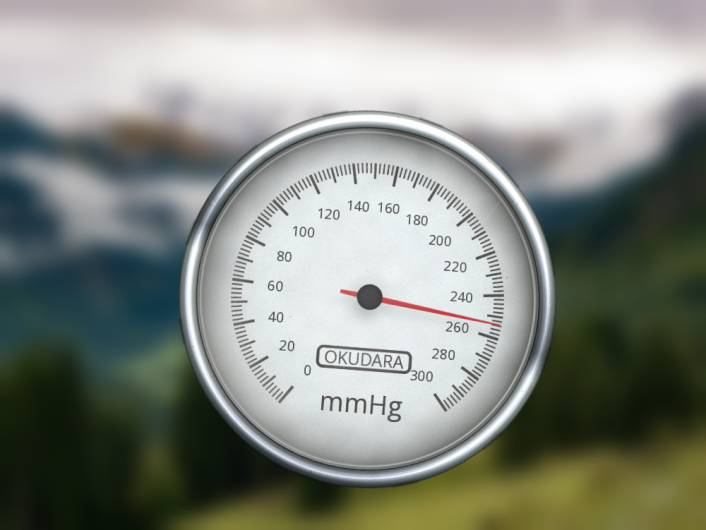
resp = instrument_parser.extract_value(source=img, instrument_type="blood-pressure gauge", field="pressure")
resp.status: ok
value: 254 mmHg
